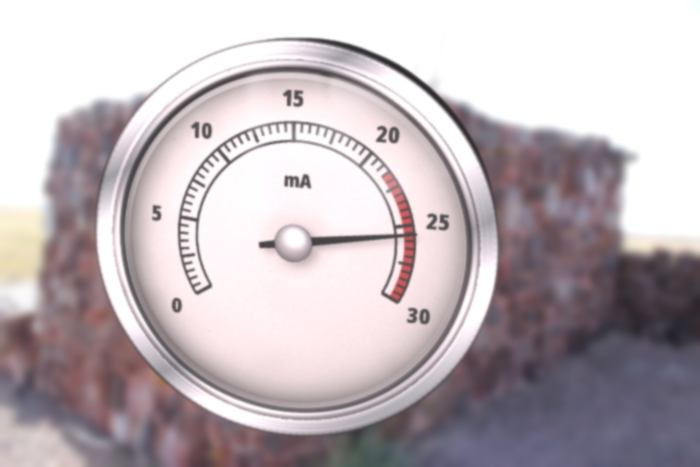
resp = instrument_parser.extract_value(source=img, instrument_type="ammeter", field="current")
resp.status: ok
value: 25.5 mA
